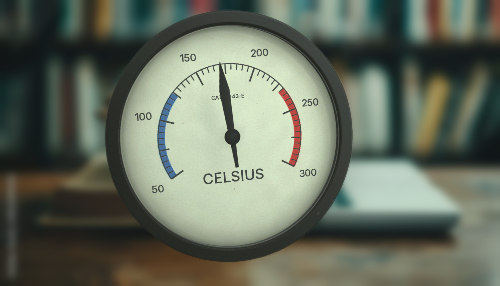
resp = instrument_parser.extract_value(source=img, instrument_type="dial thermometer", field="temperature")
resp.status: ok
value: 170 °C
